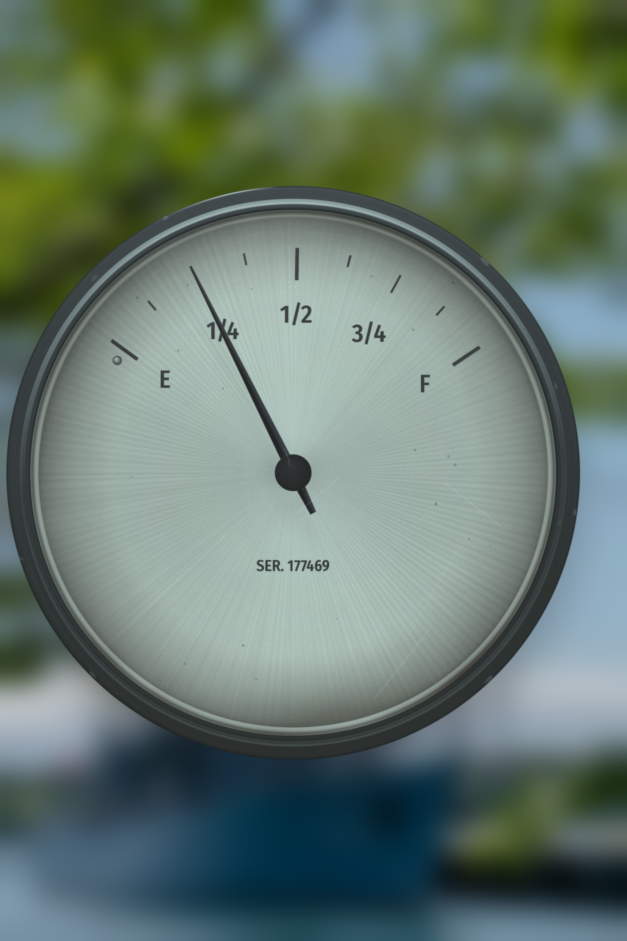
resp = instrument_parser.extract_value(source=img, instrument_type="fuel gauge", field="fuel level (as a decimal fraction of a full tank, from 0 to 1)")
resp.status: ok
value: 0.25
